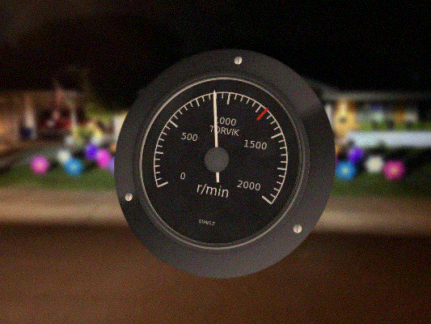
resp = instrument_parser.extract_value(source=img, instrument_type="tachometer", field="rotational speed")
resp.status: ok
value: 900 rpm
